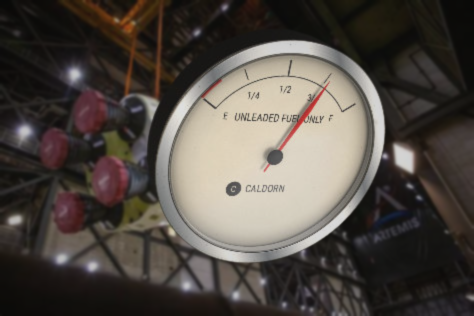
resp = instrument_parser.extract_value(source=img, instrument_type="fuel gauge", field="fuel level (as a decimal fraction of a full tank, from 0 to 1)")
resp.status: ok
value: 0.75
